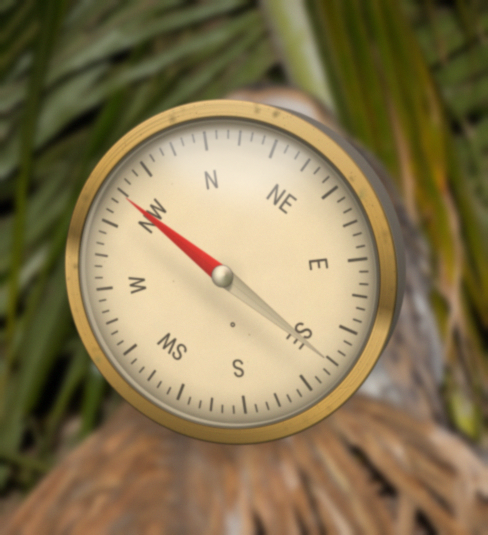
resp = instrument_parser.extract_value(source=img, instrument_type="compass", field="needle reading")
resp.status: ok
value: 315 °
